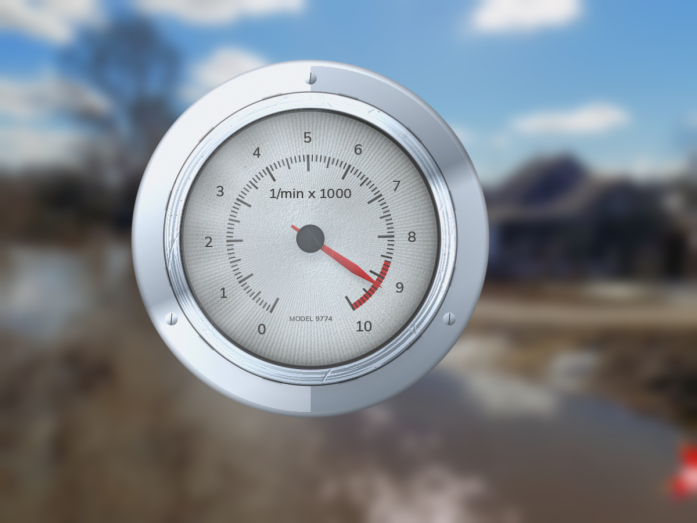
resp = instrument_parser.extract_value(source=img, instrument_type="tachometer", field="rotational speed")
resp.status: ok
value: 9200 rpm
